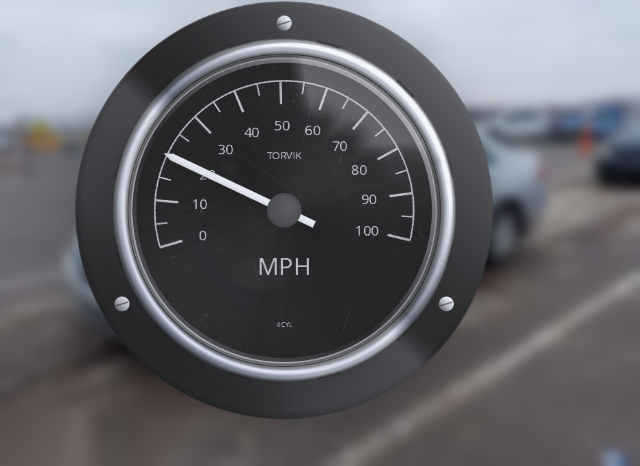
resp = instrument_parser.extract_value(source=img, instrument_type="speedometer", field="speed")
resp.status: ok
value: 20 mph
